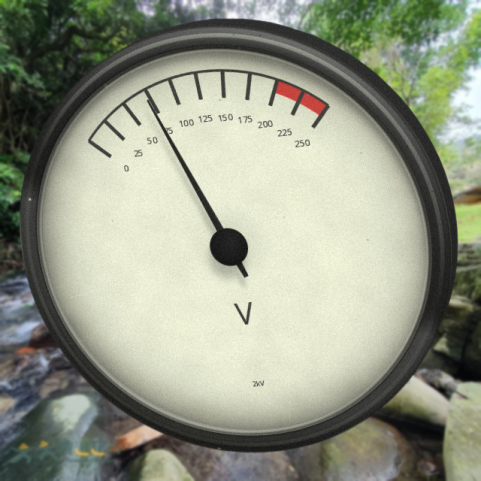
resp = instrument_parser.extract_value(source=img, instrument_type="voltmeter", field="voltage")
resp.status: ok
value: 75 V
